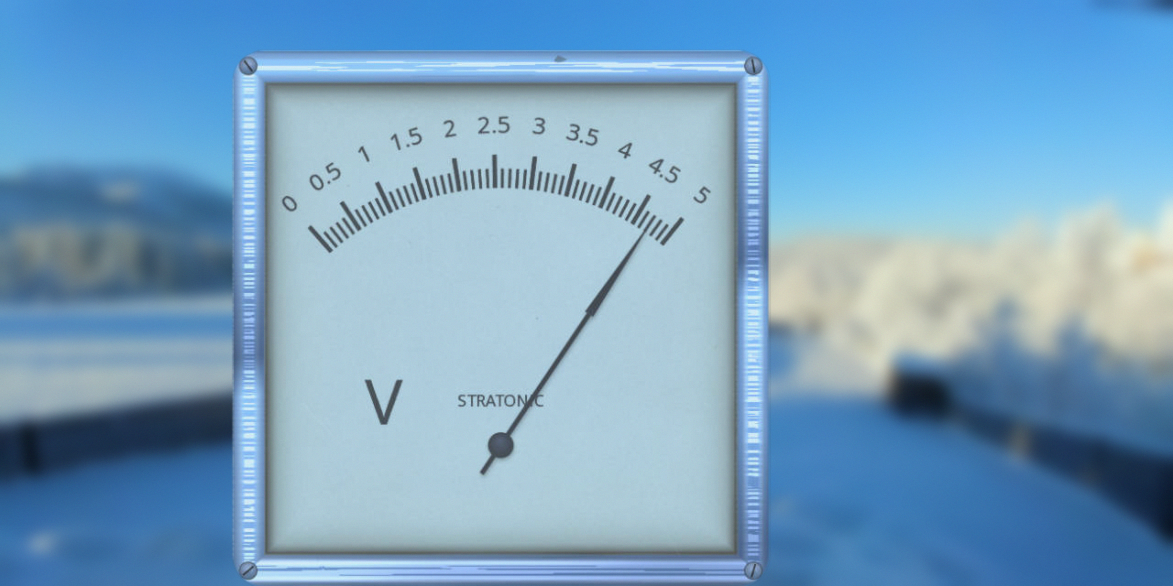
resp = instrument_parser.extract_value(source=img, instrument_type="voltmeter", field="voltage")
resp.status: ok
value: 4.7 V
